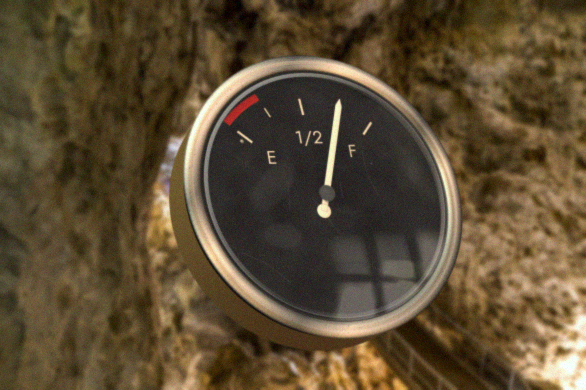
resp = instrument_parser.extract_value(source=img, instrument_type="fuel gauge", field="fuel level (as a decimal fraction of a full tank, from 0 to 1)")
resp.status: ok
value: 0.75
